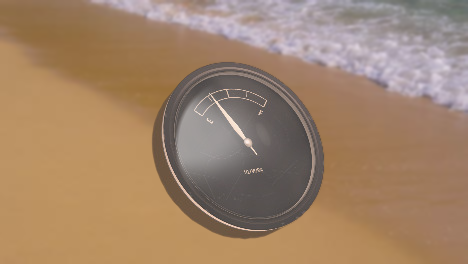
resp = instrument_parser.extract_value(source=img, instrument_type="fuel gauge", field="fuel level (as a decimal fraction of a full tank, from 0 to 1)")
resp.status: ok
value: 0.25
